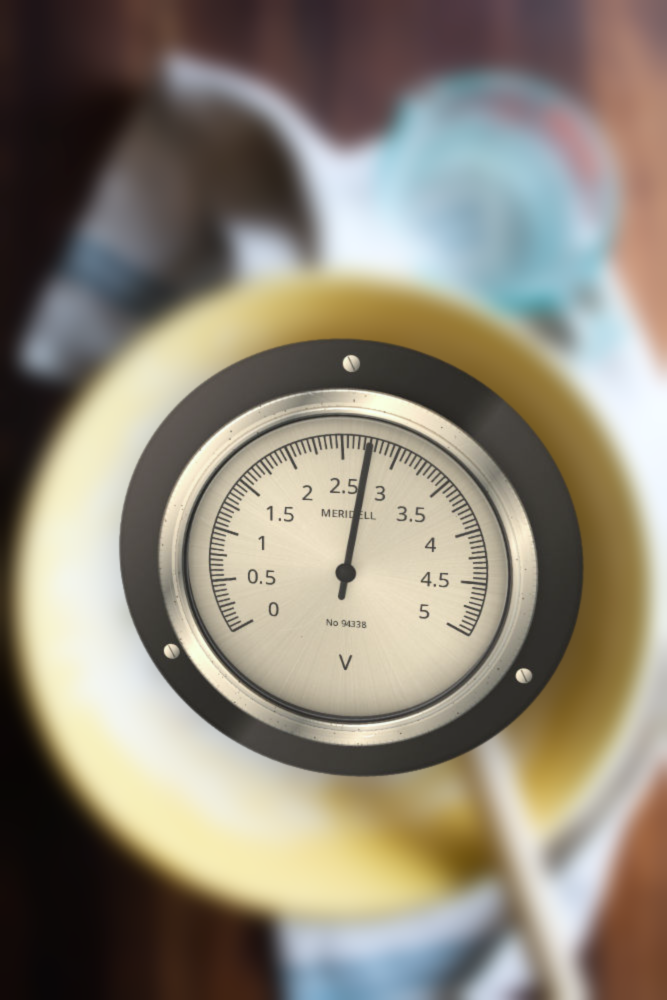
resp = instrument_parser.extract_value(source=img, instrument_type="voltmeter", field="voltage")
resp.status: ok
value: 2.75 V
